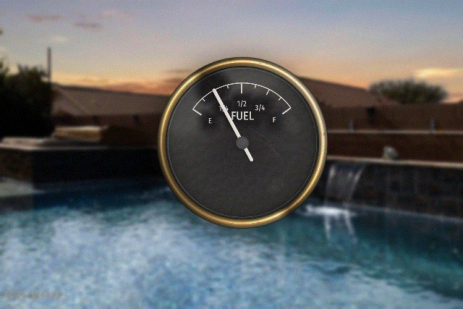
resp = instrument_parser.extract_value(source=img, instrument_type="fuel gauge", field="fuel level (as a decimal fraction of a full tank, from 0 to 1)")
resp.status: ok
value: 0.25
